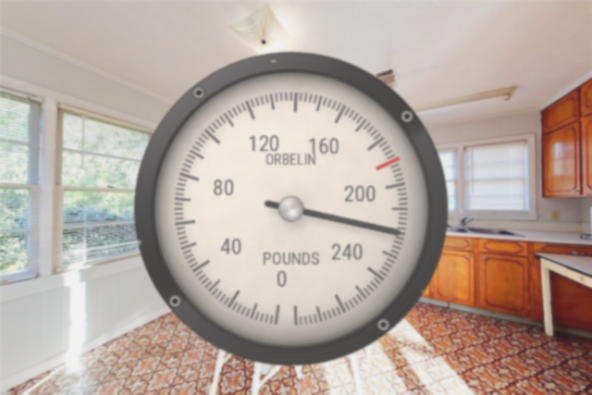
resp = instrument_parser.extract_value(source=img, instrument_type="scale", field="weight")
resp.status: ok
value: 220 lb
